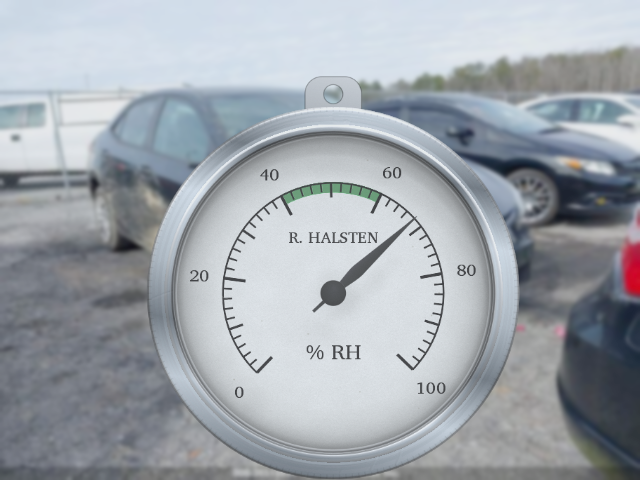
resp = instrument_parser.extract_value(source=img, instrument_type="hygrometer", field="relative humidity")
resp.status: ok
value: 68 %
